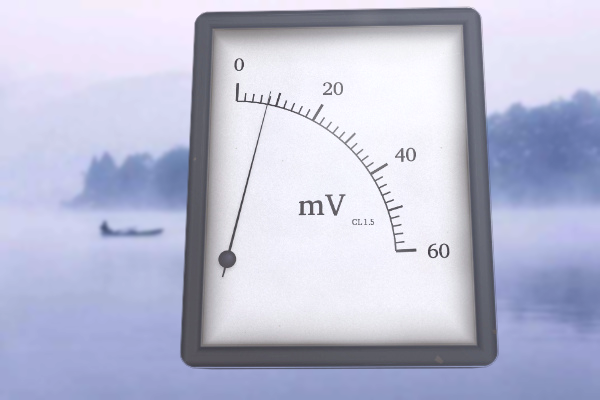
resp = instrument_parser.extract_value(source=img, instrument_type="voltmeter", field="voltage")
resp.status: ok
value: 8 mV
